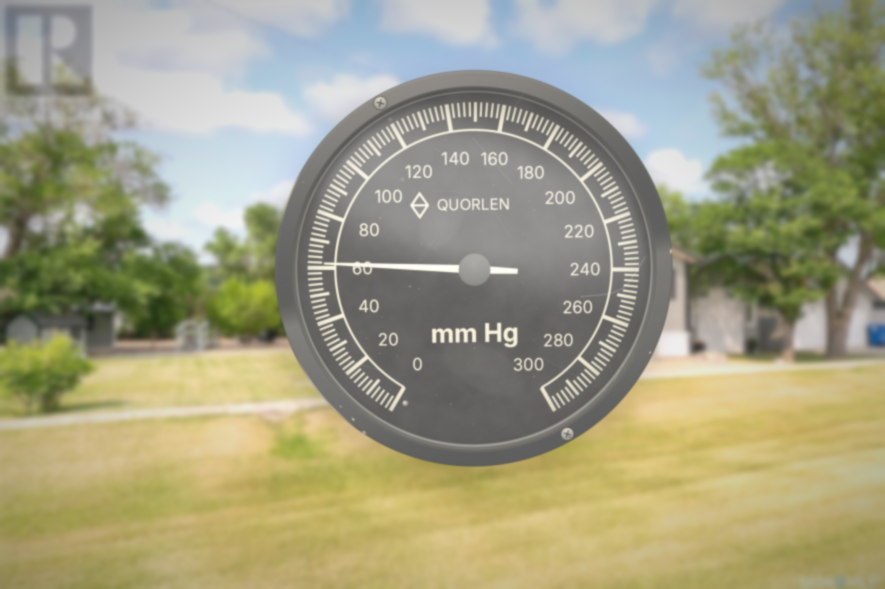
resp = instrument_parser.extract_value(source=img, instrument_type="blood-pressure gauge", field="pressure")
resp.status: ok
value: 62 mmHg
